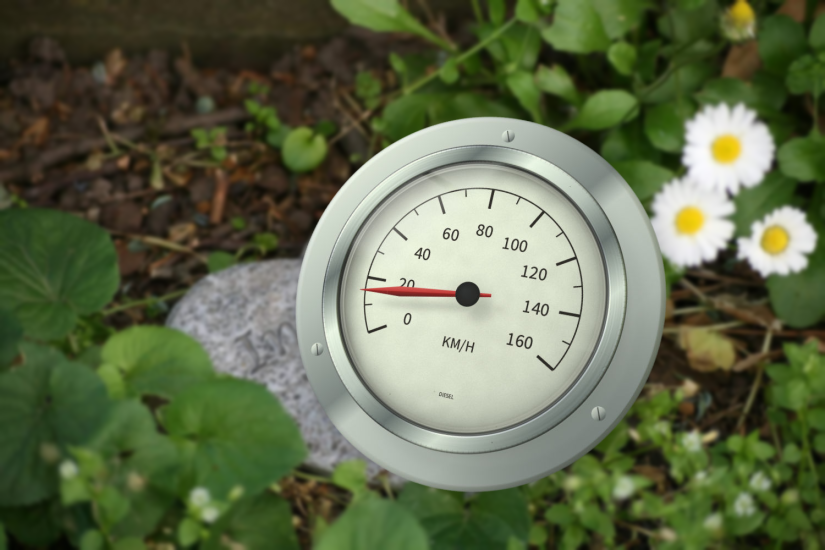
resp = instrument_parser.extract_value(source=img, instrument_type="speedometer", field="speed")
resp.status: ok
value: 15 km/h
